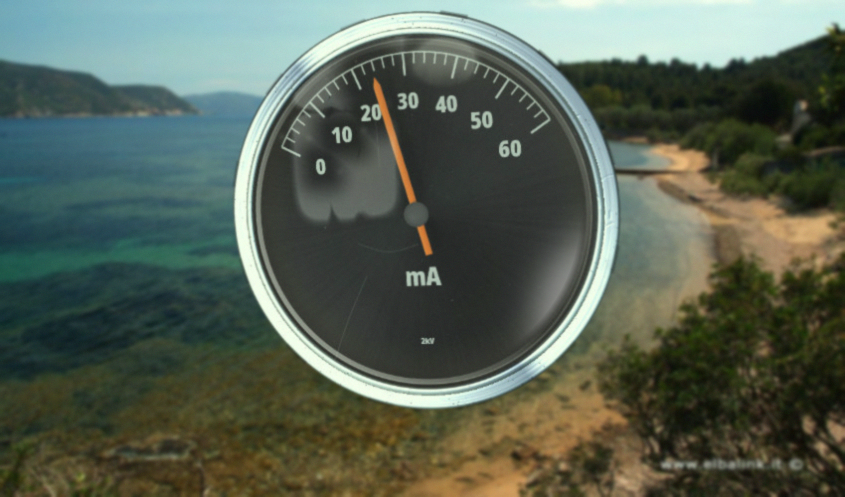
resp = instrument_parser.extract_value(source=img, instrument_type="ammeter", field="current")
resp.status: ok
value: 24 mA
